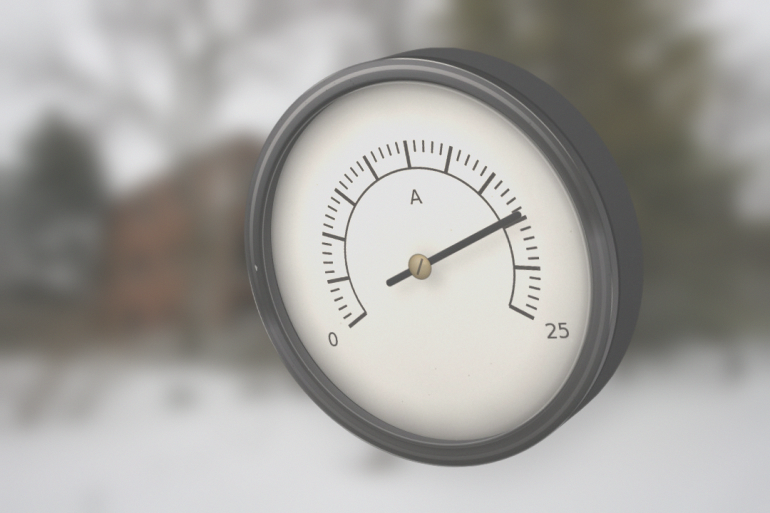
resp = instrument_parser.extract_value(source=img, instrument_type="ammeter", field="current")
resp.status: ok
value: 19.75 A
